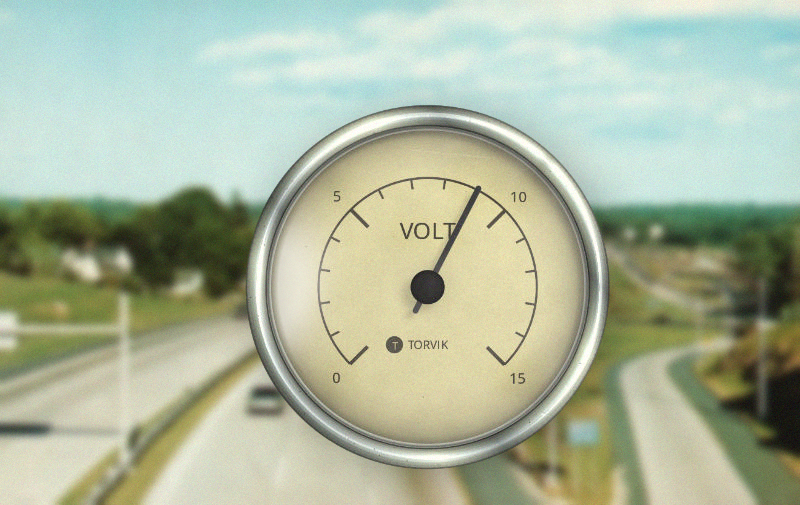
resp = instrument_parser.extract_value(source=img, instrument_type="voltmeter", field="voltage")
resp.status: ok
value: 9 V
